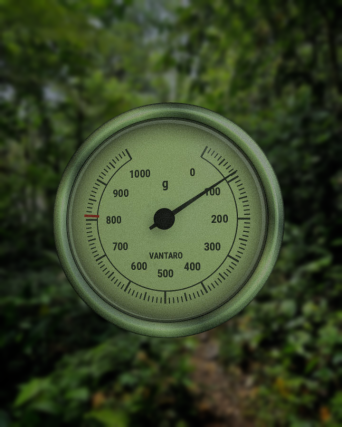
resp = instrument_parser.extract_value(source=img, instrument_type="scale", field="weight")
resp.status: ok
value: 90 g
